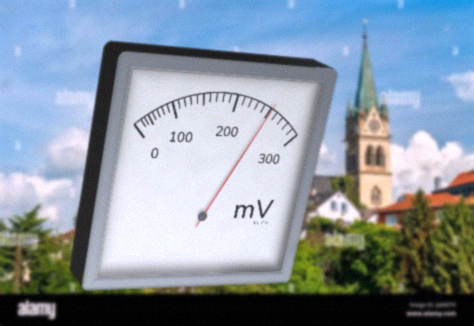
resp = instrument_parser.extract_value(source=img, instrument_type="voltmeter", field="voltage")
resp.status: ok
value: 250 mV
